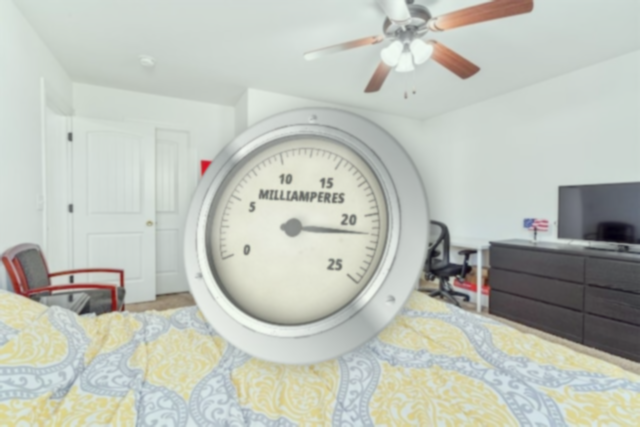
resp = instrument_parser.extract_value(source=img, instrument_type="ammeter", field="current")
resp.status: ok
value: 21.5 mA
